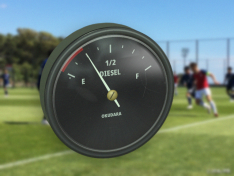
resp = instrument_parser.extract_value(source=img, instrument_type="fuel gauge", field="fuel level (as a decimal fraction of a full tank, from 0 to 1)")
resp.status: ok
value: 0.25
